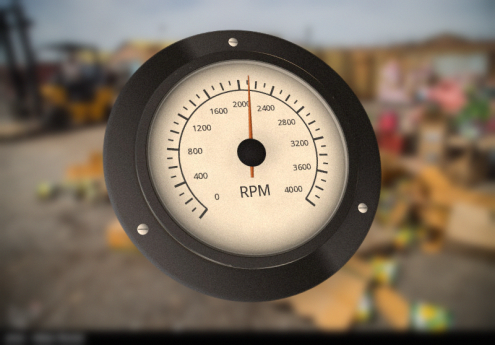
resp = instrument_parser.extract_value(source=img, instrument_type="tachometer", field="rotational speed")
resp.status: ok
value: 2100 rpm
